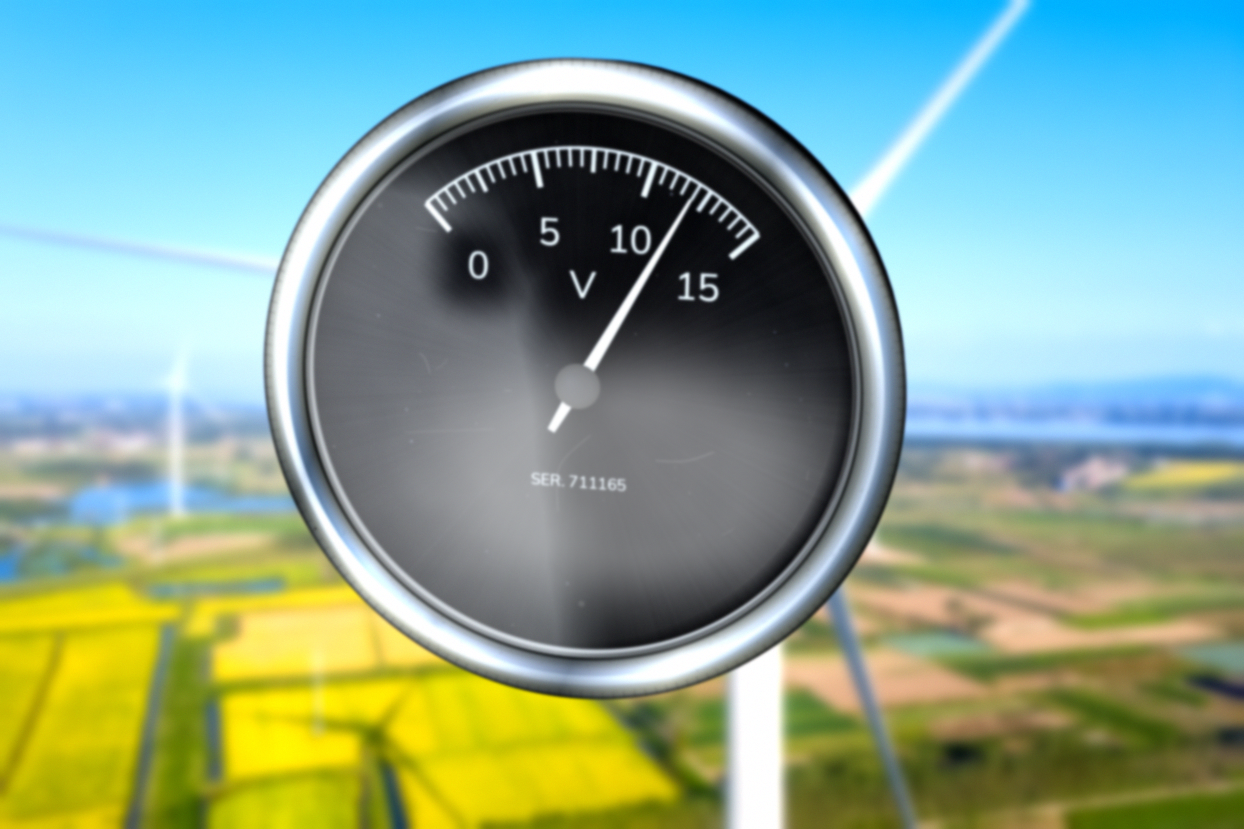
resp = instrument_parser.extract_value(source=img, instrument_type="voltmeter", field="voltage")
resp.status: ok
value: 12 V
